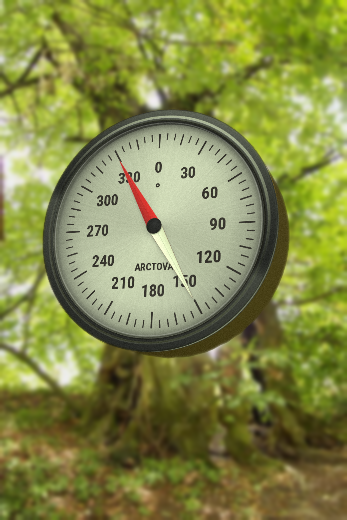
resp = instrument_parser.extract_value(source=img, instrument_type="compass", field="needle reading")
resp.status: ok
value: 330 °
